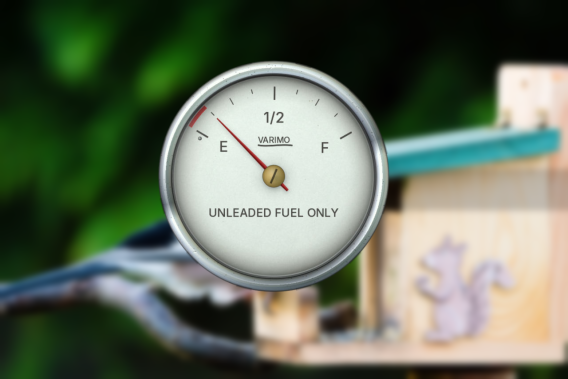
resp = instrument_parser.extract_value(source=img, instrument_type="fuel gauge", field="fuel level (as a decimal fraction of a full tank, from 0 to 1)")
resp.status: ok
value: 0.125
